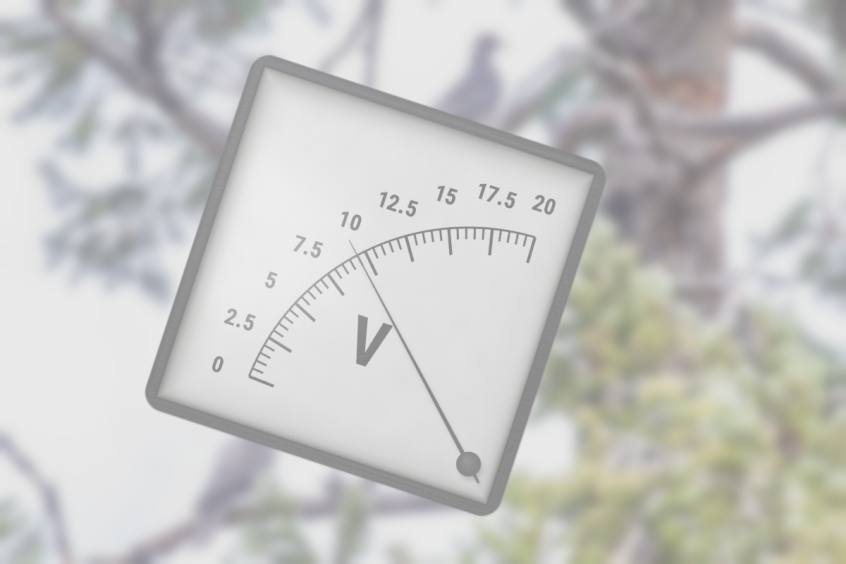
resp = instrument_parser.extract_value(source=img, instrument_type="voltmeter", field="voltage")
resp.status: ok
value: 9.5 V
